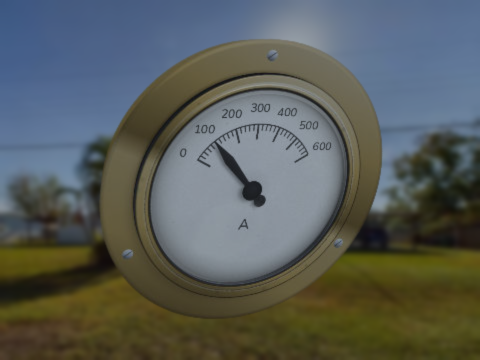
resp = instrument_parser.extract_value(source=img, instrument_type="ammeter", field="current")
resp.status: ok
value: 100 A
